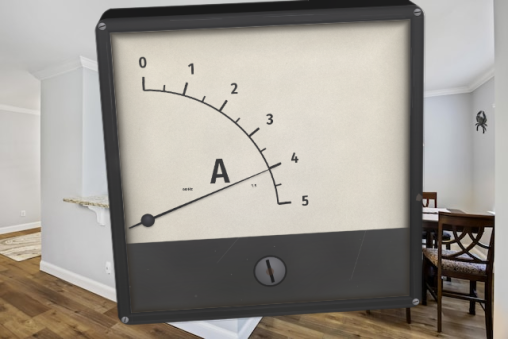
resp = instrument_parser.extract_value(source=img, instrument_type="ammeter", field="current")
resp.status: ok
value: 4 A
